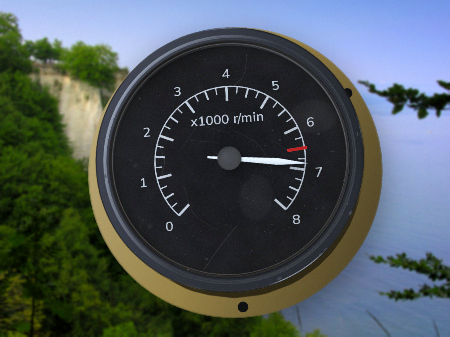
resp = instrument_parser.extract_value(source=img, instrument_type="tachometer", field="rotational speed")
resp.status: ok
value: 6875 rpm
